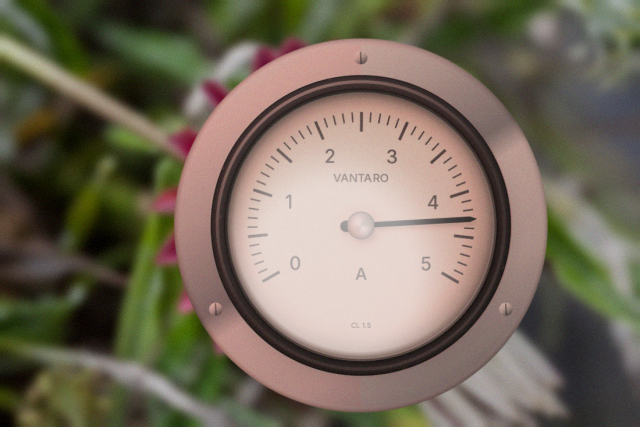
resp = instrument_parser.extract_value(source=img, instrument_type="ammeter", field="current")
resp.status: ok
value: 4.3 A
